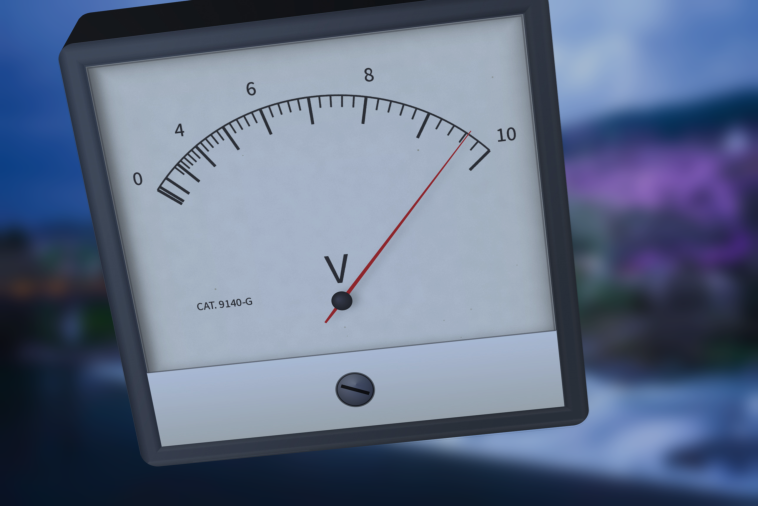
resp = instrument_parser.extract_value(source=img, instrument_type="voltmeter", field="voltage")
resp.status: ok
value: 9.6 V
